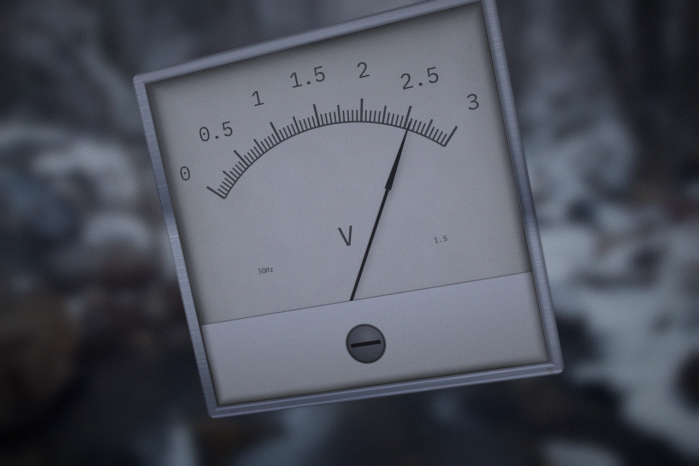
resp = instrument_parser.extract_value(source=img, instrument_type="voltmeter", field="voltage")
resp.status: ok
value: 2.55 V
